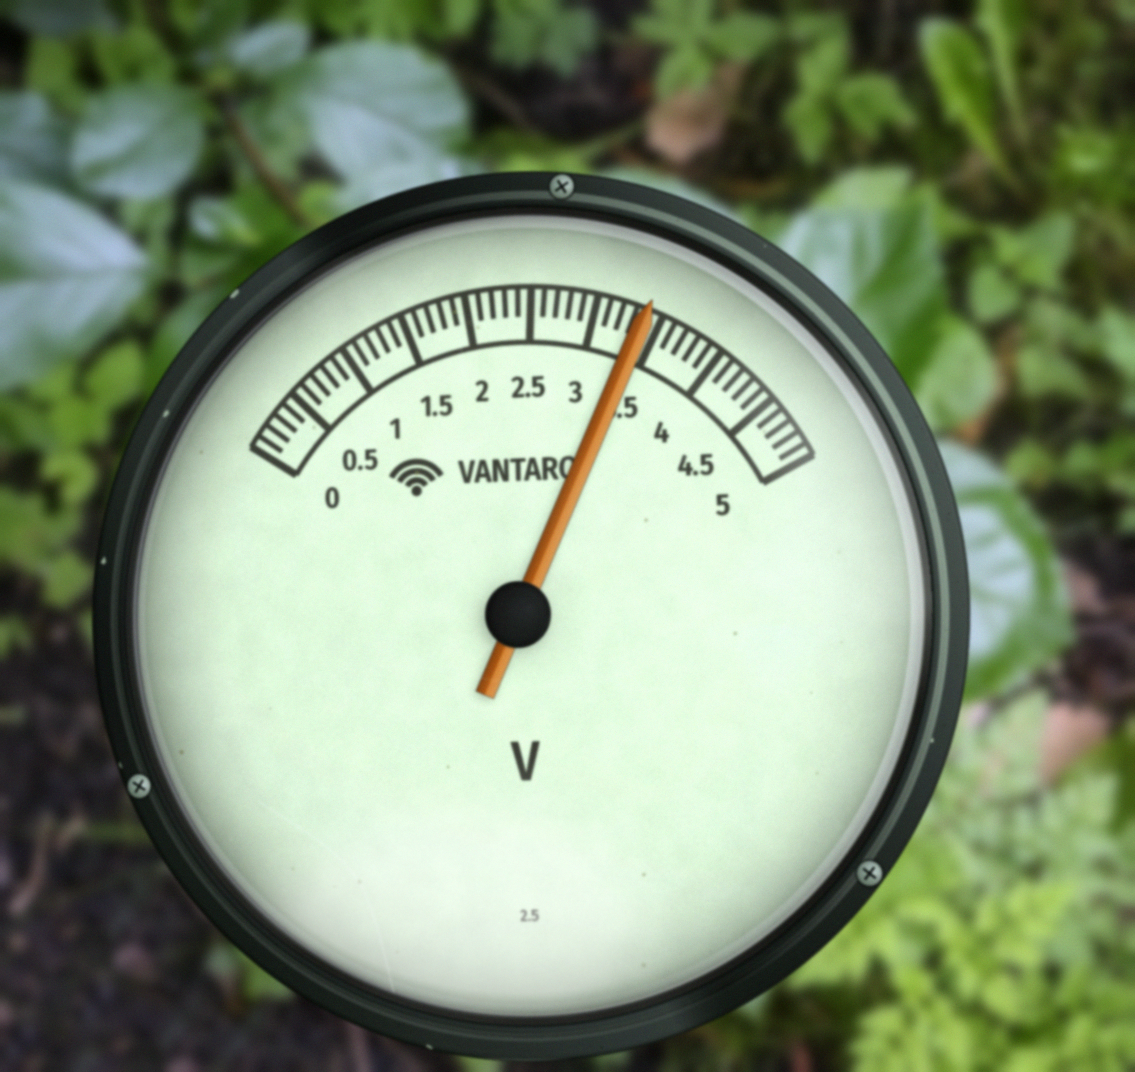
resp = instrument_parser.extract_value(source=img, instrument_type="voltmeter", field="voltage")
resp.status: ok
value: 3.4 V
